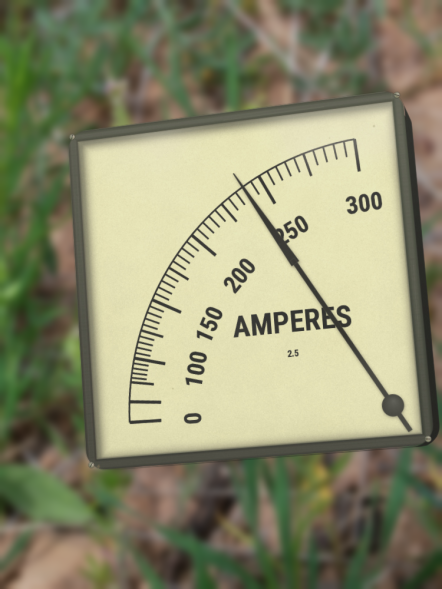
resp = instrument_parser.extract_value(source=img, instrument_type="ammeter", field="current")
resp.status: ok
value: 240 A
